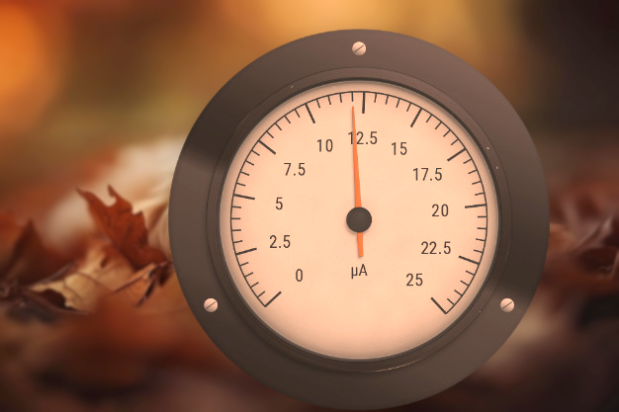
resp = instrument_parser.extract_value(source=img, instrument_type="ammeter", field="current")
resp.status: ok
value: 12 µA
